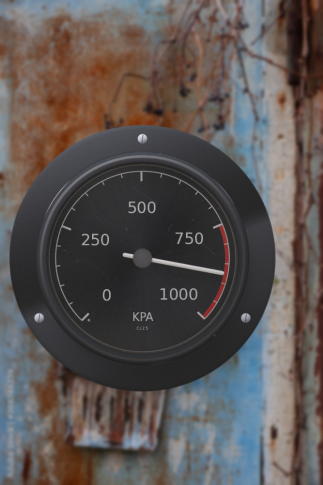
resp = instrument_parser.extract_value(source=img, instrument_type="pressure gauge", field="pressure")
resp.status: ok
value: 875 kPa
